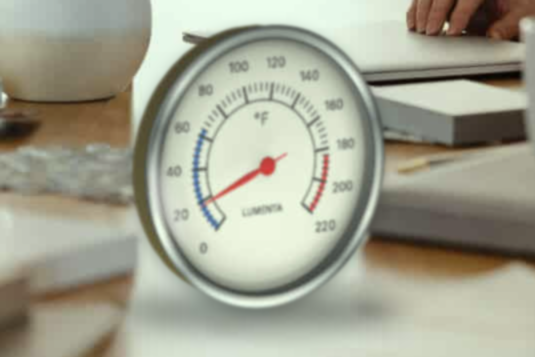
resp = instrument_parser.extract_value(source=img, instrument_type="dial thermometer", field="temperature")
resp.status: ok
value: 20 °F
